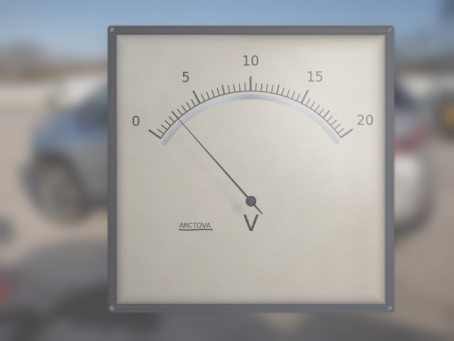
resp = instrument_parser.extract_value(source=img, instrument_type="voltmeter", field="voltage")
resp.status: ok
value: 2.5 V
